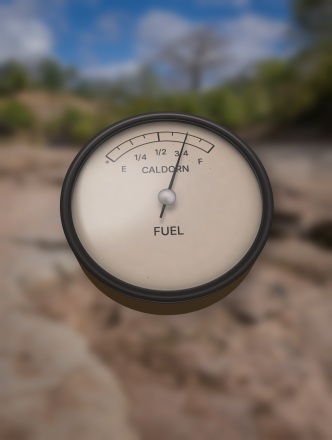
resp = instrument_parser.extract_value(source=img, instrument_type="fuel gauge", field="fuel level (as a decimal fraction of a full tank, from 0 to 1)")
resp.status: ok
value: 0.75
